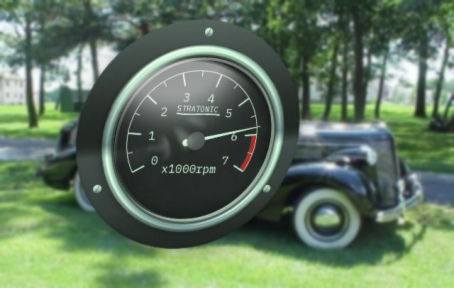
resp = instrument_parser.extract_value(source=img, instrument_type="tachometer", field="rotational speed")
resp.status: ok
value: 5750 rpm
